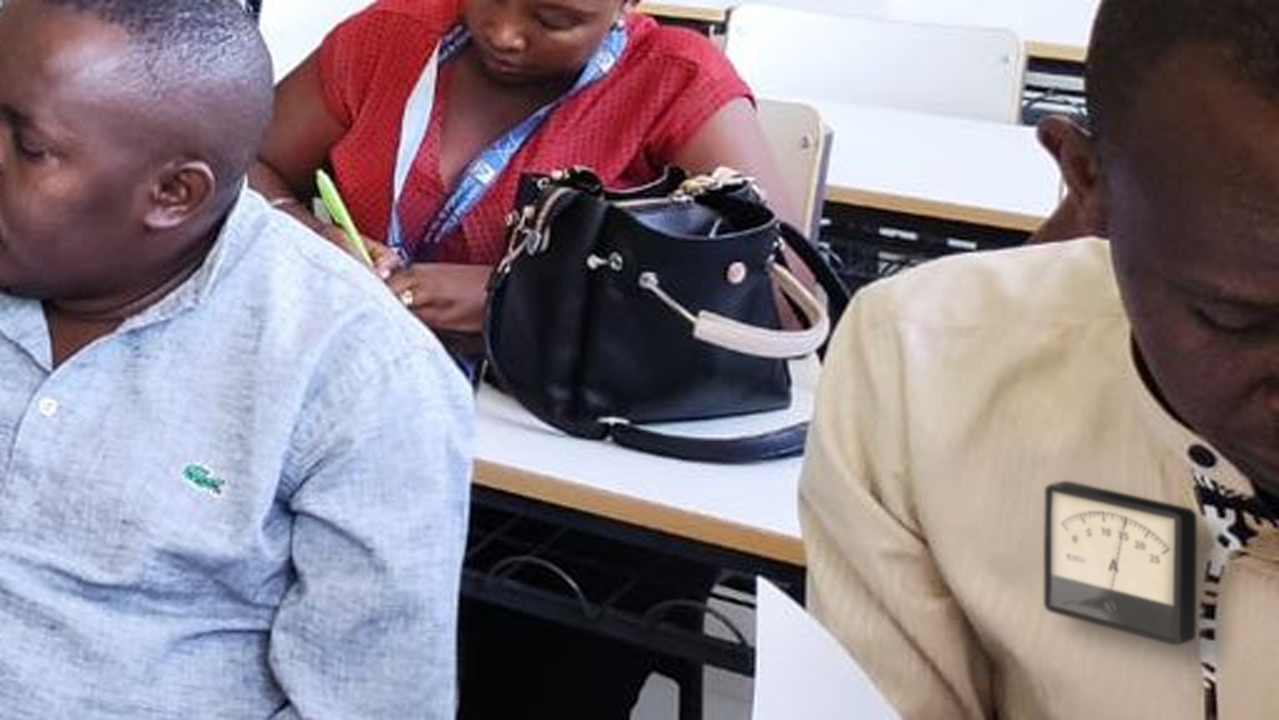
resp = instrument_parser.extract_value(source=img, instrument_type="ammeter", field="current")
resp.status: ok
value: 15 A
